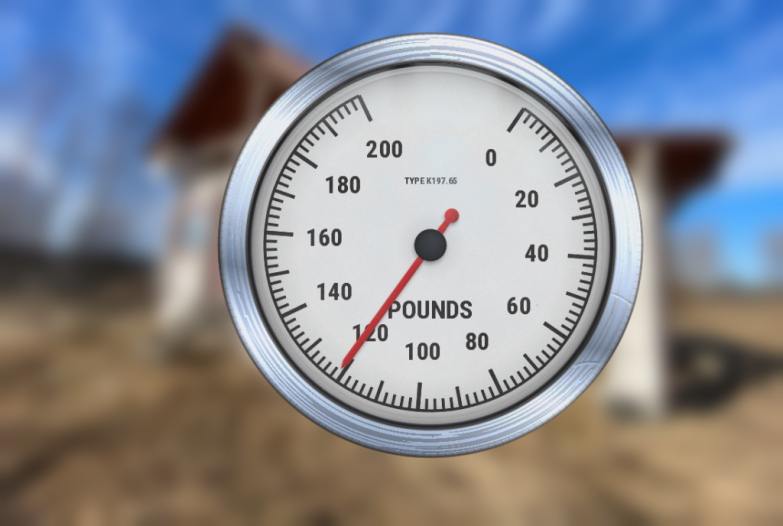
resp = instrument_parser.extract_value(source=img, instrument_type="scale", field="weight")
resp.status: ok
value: 121 lb
